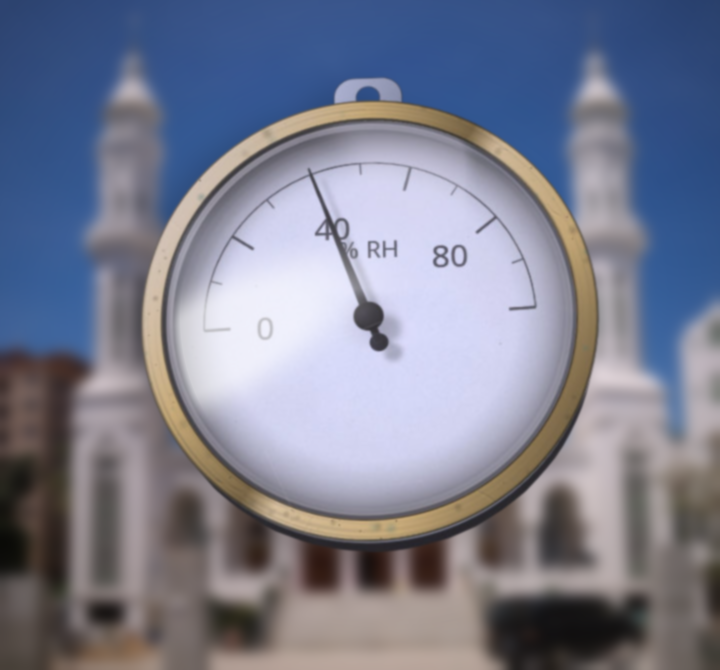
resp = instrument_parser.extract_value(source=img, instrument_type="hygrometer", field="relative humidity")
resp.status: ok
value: 40 %
